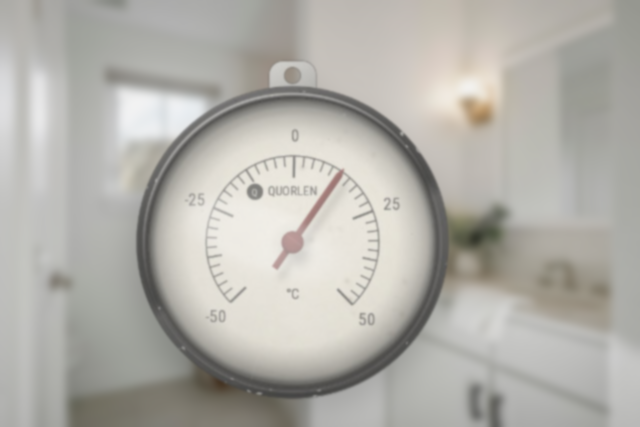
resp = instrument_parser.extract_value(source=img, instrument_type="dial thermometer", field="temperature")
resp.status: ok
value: 12.5 °C
